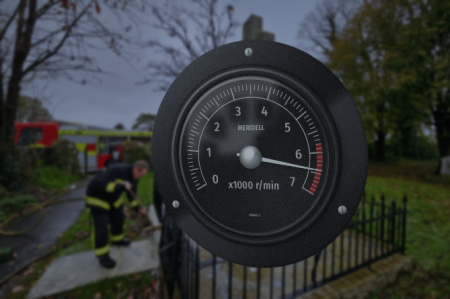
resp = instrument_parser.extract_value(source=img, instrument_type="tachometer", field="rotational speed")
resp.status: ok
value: 6400 rpm
